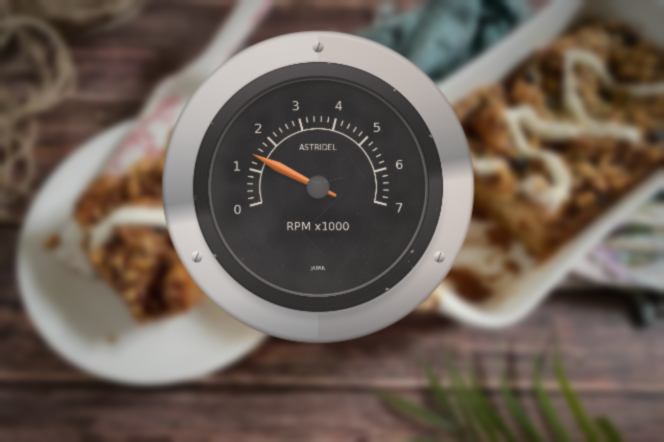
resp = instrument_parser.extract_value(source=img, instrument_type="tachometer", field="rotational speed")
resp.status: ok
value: 1400 rpm
